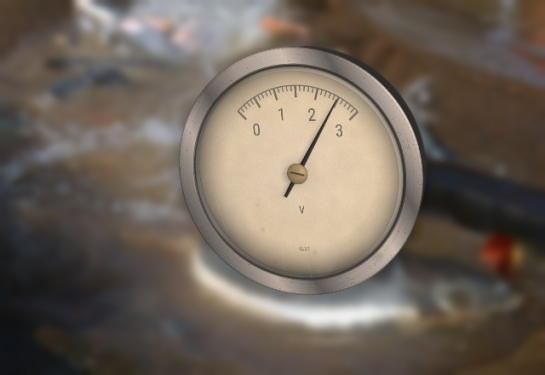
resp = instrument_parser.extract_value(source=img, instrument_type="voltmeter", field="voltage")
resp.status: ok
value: 2.5 V
